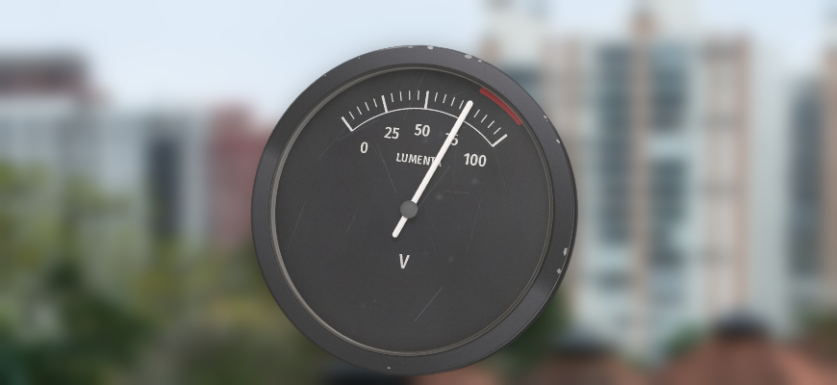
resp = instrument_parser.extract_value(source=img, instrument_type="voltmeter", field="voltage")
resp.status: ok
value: 75 V
